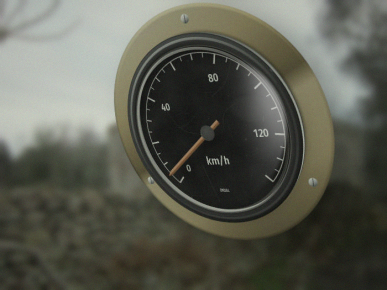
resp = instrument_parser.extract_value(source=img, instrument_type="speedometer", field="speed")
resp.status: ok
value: 5 km/h
